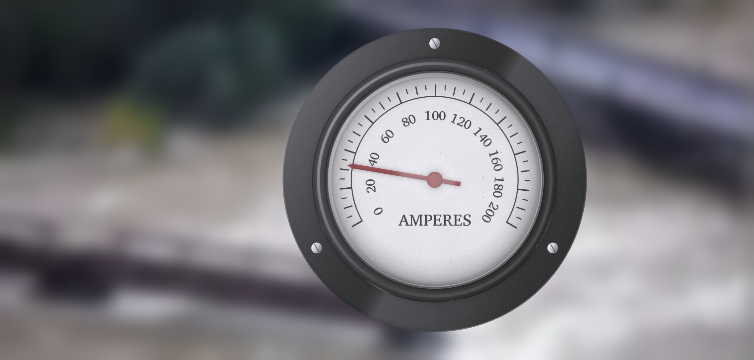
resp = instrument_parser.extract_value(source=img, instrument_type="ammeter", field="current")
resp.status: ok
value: 32.5 A
